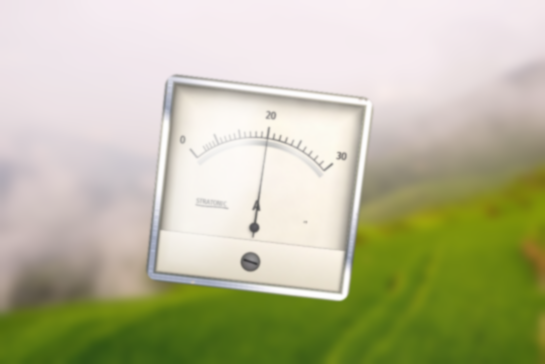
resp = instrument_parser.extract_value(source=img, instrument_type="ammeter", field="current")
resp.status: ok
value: 20 A
